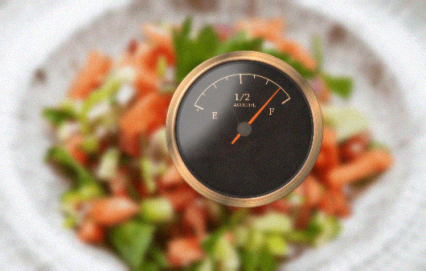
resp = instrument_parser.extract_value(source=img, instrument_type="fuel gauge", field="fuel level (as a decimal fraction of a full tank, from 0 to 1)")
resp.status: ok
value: 0.875
